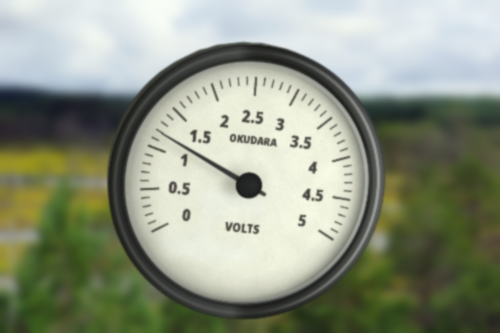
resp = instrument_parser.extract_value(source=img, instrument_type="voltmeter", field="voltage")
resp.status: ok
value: 1.2 V
